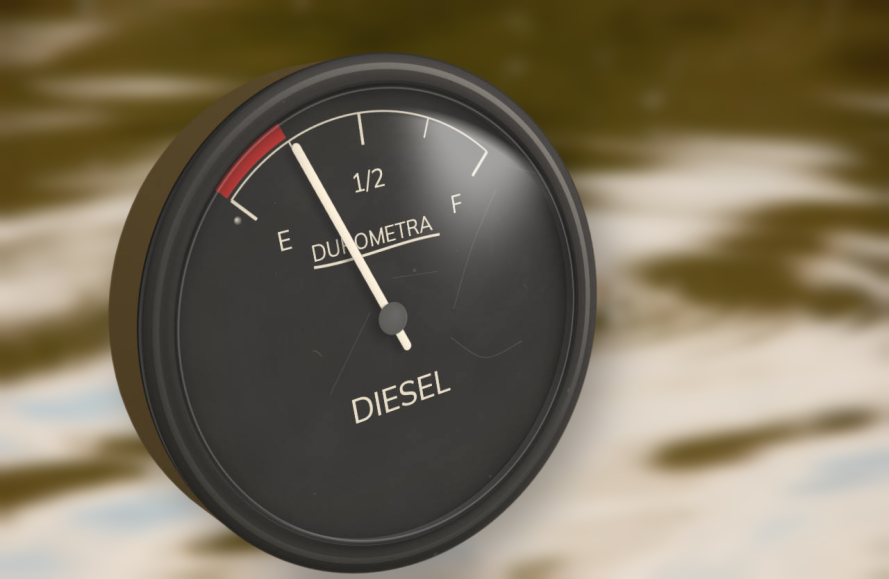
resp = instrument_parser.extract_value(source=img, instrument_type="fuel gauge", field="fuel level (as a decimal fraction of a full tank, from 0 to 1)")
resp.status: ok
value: 0.25
